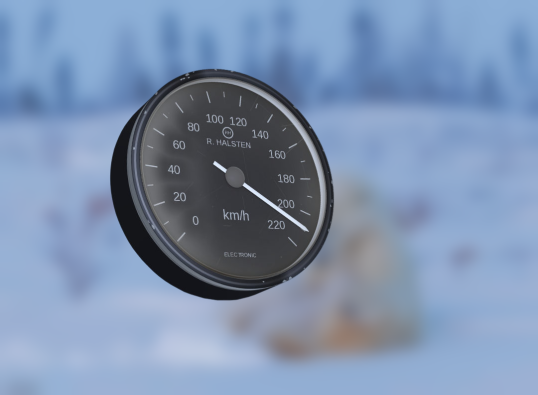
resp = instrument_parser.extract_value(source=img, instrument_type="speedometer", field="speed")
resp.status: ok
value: 210 km/h
